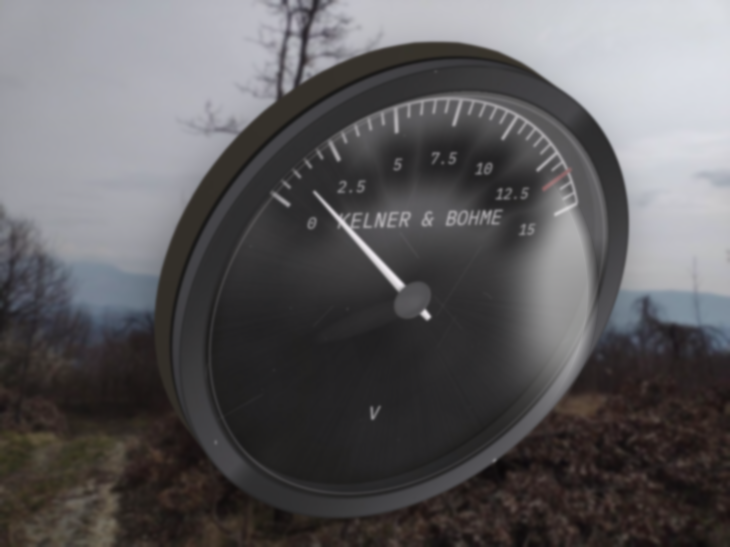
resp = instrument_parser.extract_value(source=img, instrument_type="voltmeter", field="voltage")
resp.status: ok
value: 1 V
